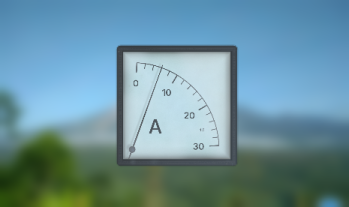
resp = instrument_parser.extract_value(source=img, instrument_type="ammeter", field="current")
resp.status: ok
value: 6 A
